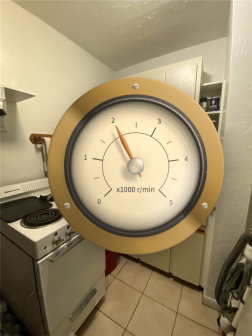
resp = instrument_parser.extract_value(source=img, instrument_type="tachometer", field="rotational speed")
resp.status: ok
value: 2000 rpm
